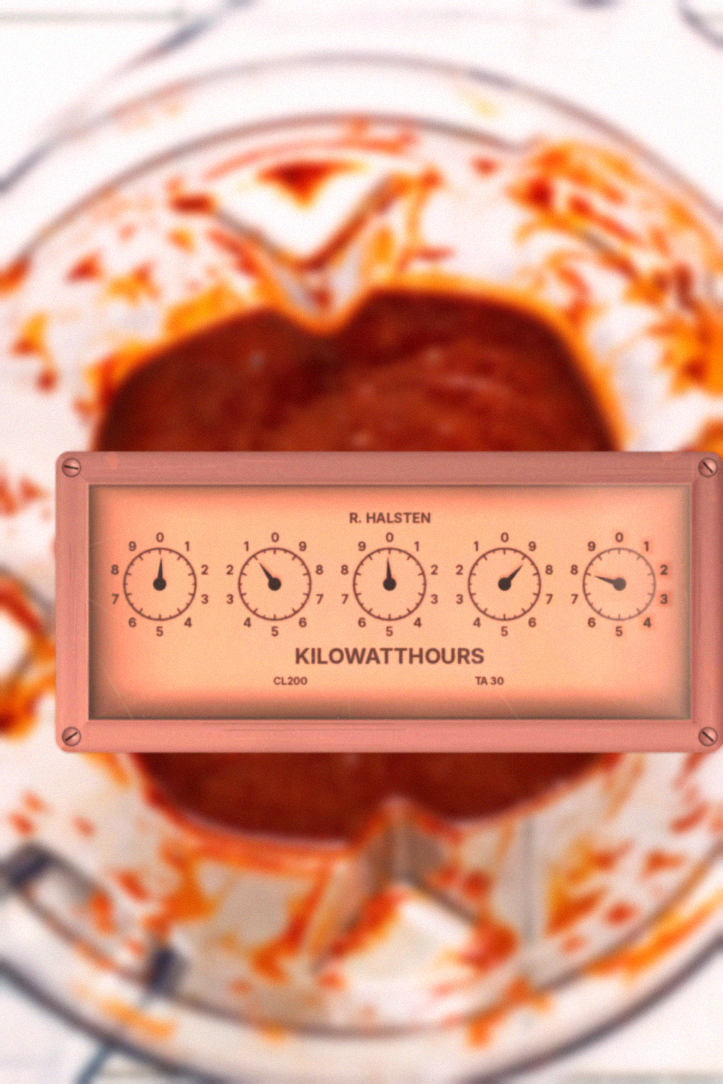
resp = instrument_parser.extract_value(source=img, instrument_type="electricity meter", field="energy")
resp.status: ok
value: 988 kWh
